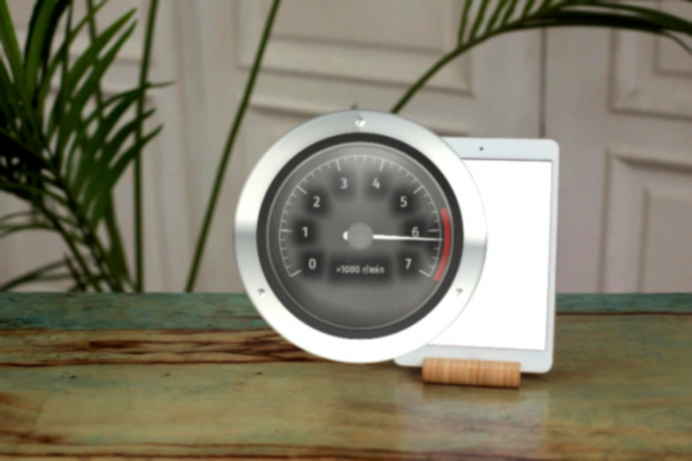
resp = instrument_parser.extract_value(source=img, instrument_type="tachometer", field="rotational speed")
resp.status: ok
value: 6200 rpm
